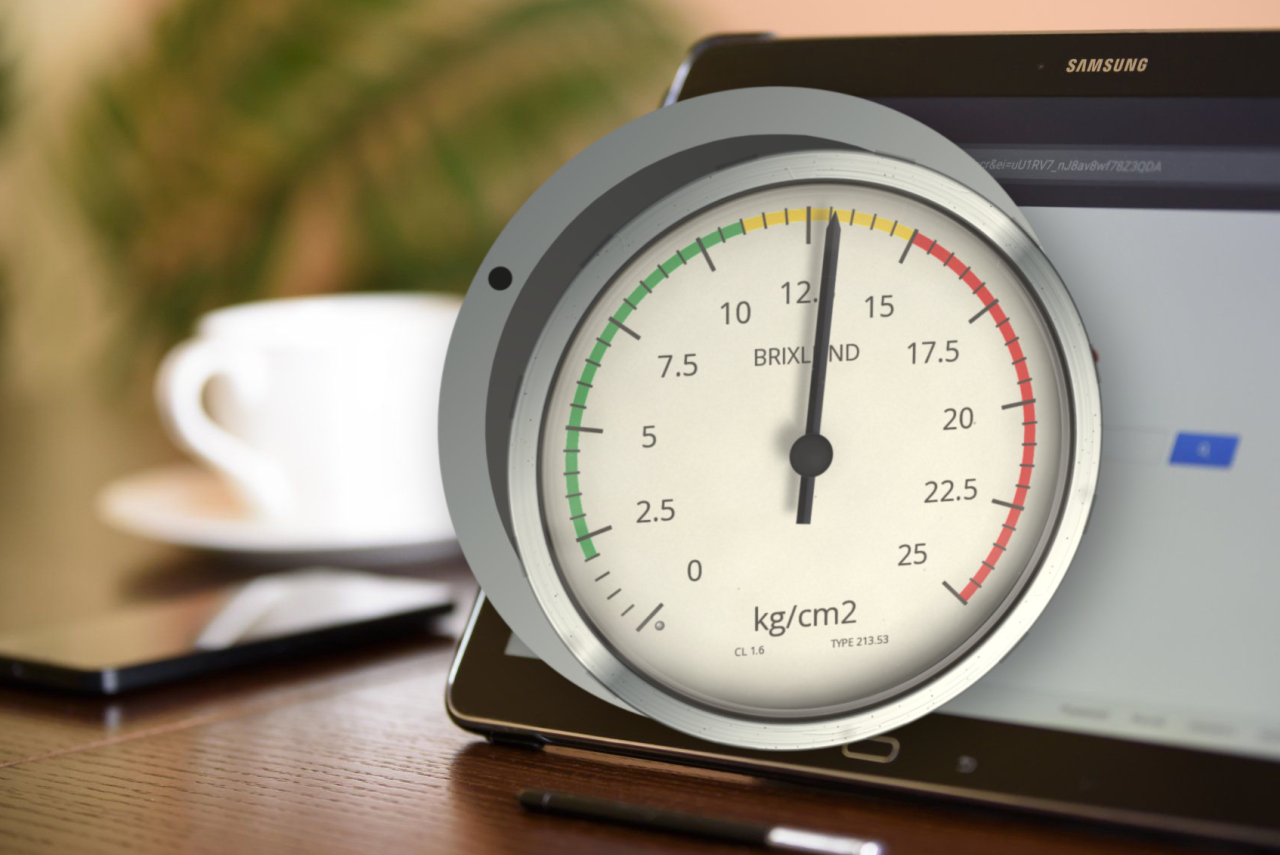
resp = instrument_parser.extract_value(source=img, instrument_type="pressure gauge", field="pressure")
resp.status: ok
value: 13 kg/cm²
